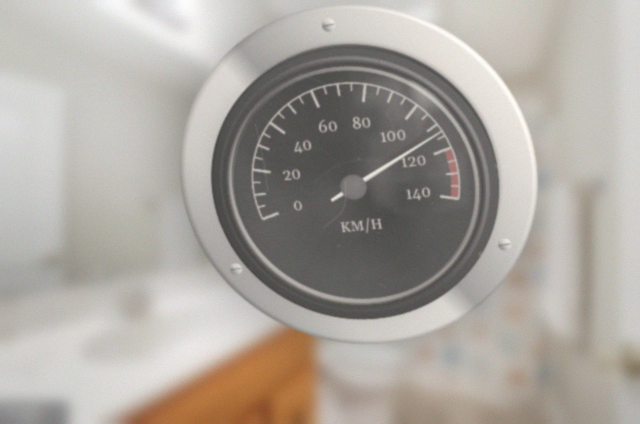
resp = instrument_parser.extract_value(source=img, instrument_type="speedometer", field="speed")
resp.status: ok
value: 112.5 km/h
